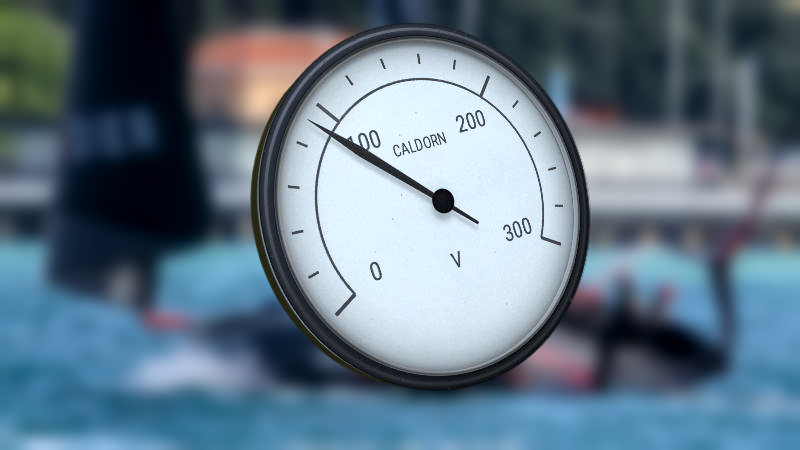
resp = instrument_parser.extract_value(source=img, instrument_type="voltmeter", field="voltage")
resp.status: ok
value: 90 V
